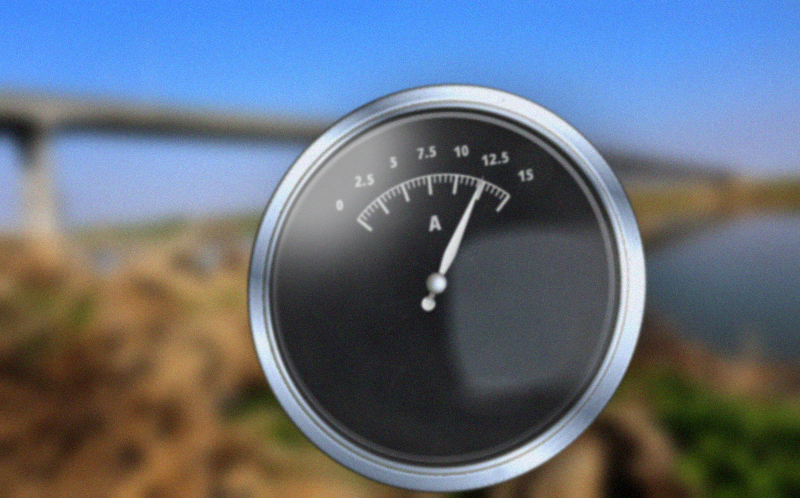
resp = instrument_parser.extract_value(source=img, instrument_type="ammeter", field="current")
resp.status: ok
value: 12.5 A
